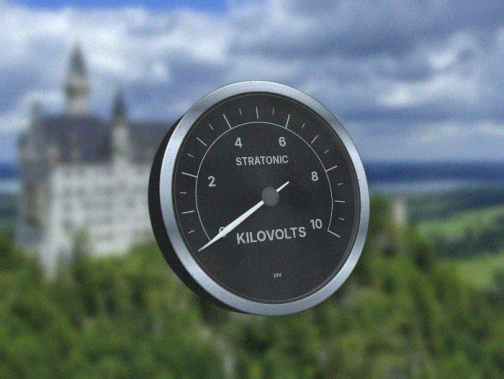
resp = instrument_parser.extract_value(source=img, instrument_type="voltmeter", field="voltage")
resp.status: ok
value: 0 kV
